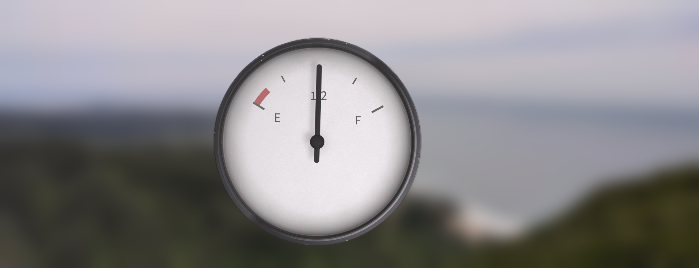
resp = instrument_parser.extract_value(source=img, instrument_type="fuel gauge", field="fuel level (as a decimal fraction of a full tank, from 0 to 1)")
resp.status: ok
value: 0.5
